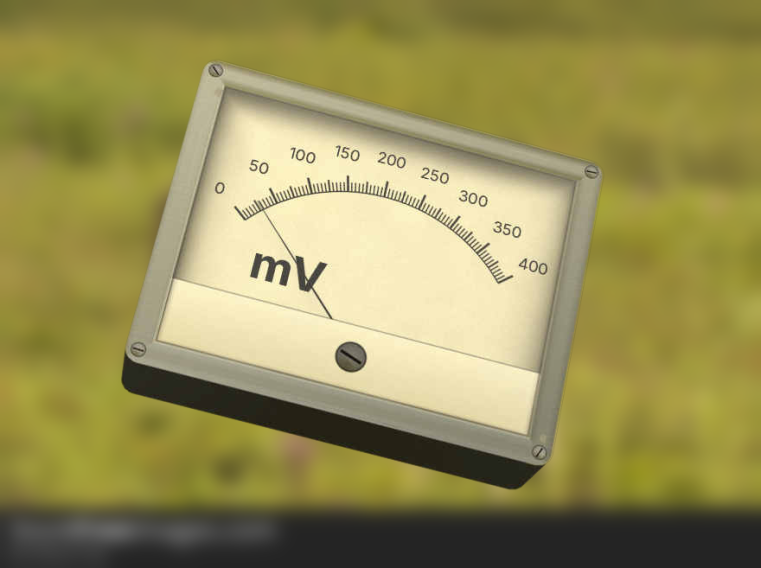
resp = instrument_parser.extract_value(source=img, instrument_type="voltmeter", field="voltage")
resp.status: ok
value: 25 mV
